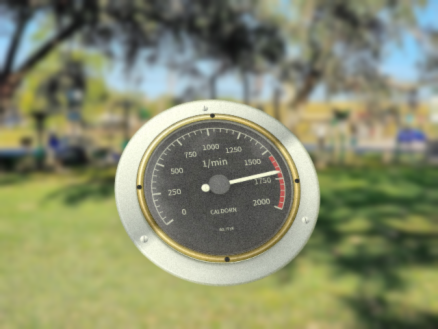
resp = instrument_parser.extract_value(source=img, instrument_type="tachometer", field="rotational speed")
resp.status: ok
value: 1700 rpm
